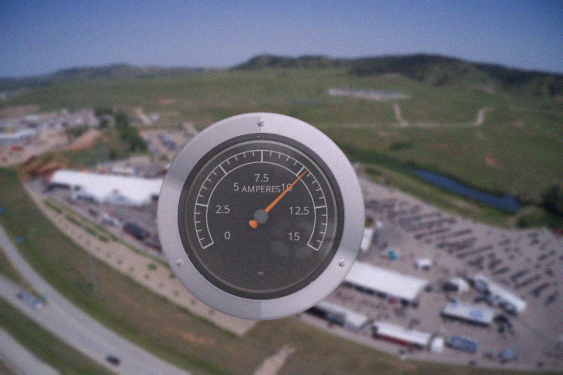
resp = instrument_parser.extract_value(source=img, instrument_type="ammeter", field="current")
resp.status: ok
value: 10.25 A
